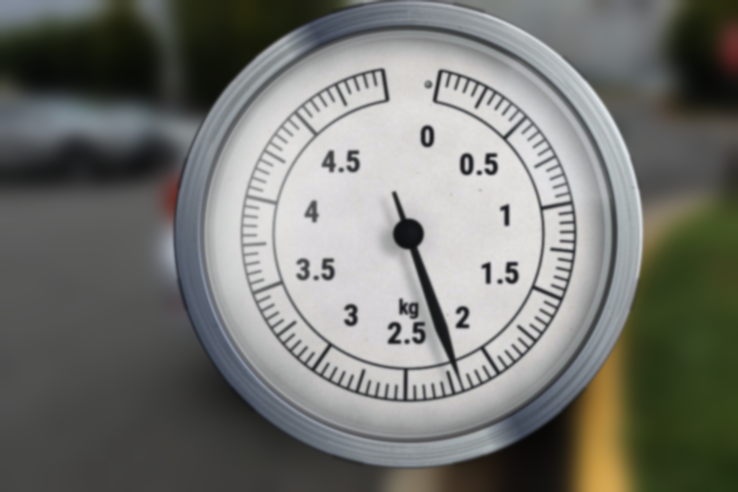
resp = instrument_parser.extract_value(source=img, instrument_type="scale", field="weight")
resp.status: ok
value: 2.2 kg
